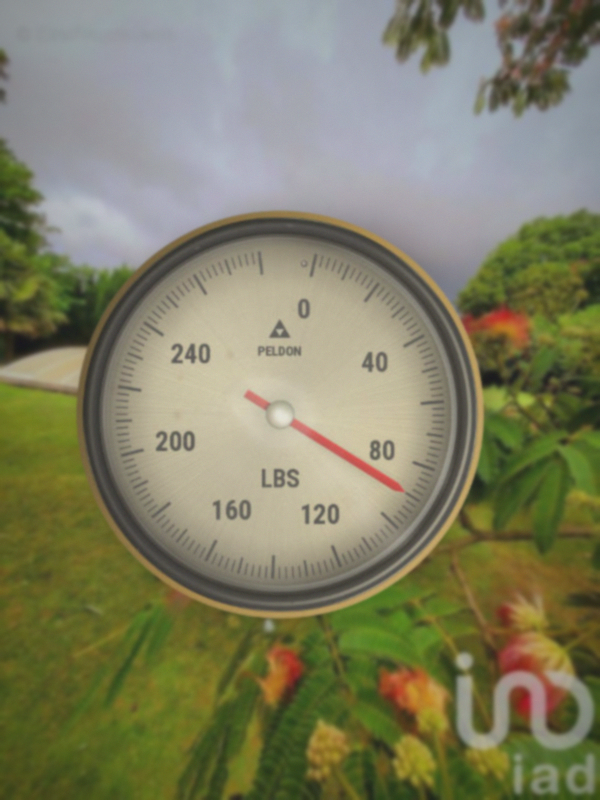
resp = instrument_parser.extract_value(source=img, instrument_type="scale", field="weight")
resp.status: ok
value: 90 lb
